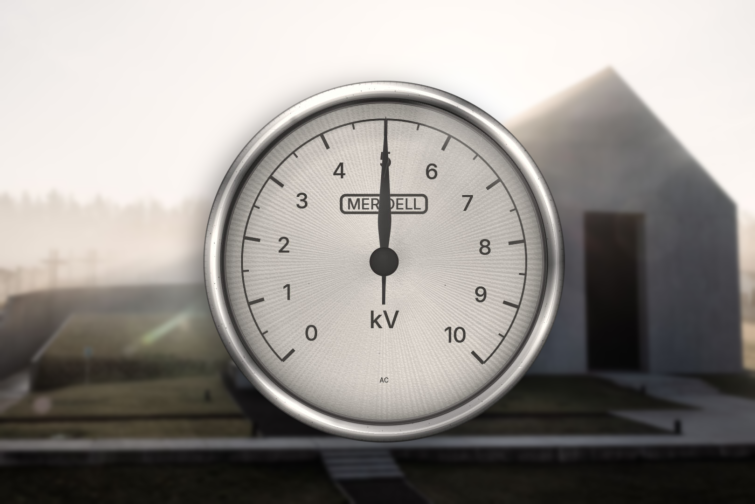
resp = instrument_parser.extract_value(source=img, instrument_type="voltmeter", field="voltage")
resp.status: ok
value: 5 kV
